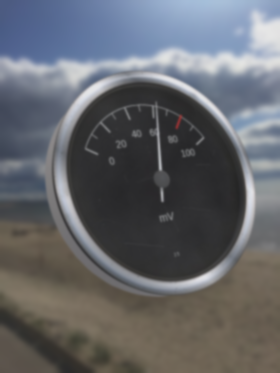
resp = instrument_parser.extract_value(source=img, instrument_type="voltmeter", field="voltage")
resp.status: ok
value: 60 mV
